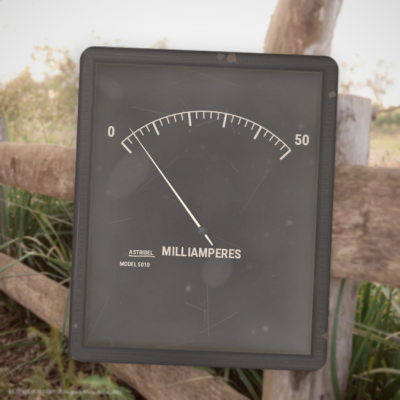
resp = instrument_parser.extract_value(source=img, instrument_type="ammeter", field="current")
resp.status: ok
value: 4 mA
